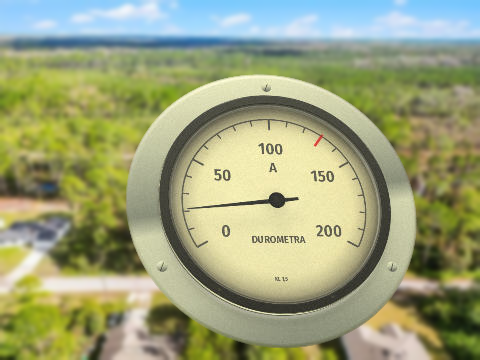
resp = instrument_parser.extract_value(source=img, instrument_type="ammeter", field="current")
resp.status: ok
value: 20 A
